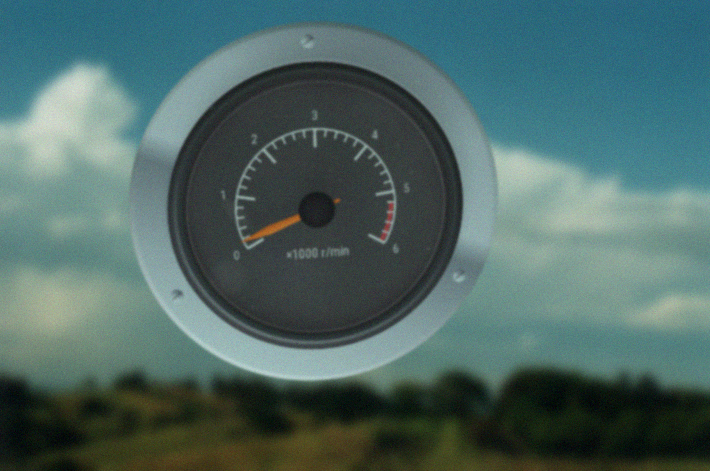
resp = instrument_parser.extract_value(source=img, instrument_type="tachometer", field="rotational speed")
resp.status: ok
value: 200 rpm
